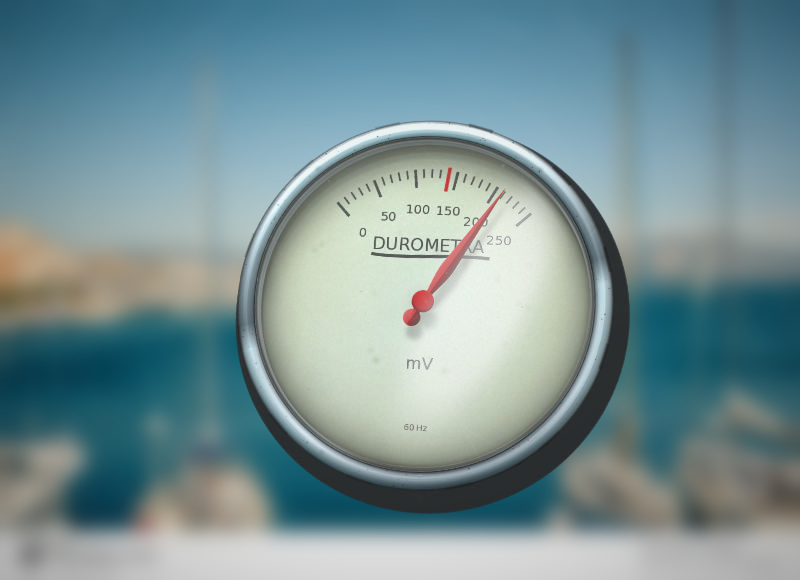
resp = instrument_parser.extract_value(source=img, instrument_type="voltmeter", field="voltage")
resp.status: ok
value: 210 mV
